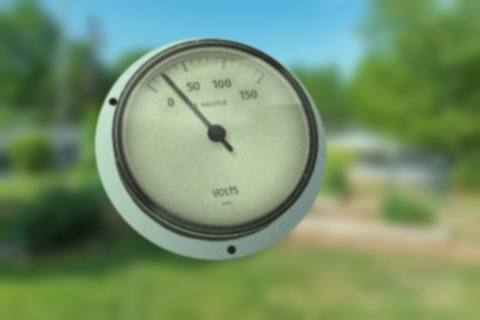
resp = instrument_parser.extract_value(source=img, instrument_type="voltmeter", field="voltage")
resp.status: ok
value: 20 V
